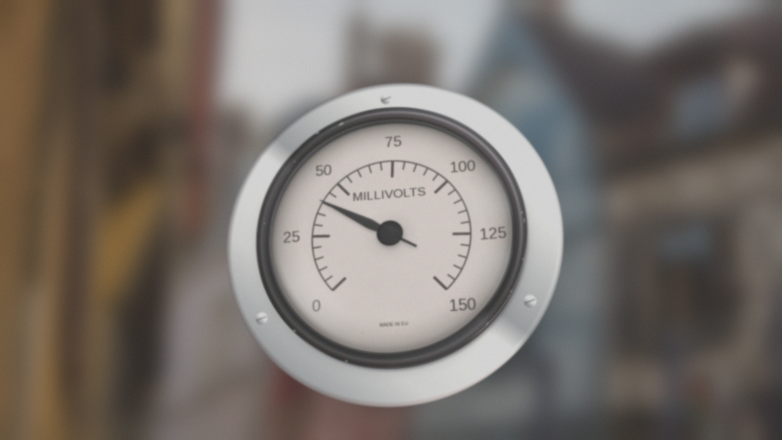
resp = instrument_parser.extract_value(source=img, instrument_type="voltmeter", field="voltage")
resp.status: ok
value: 40 mV
